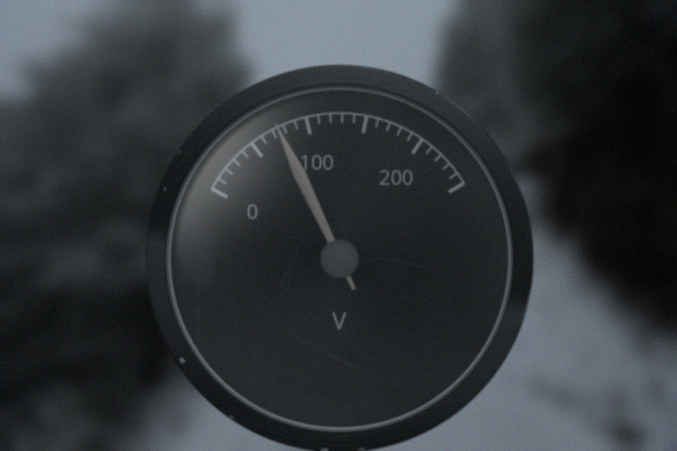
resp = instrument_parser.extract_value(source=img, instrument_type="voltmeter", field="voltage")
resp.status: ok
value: 75 V
